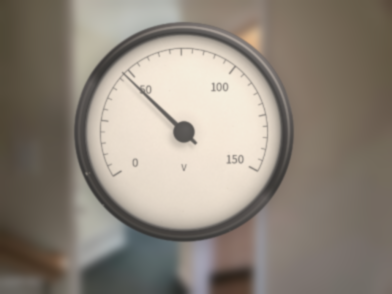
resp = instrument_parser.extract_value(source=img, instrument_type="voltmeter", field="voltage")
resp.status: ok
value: 47.5 V
